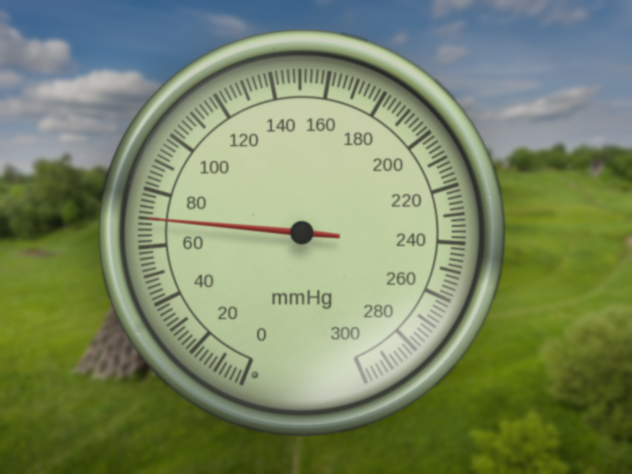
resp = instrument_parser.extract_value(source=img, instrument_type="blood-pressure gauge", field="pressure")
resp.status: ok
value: 70 mmHg
